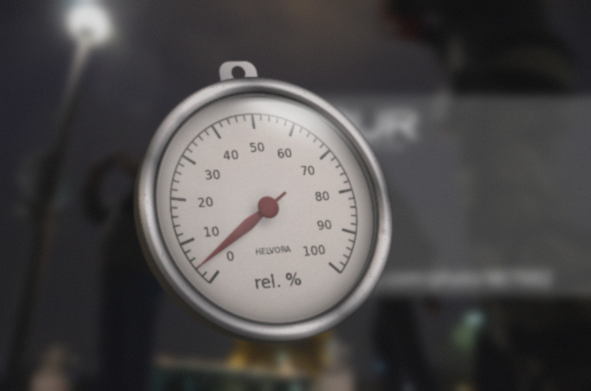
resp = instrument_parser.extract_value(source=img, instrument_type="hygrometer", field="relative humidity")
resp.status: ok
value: 4 %
